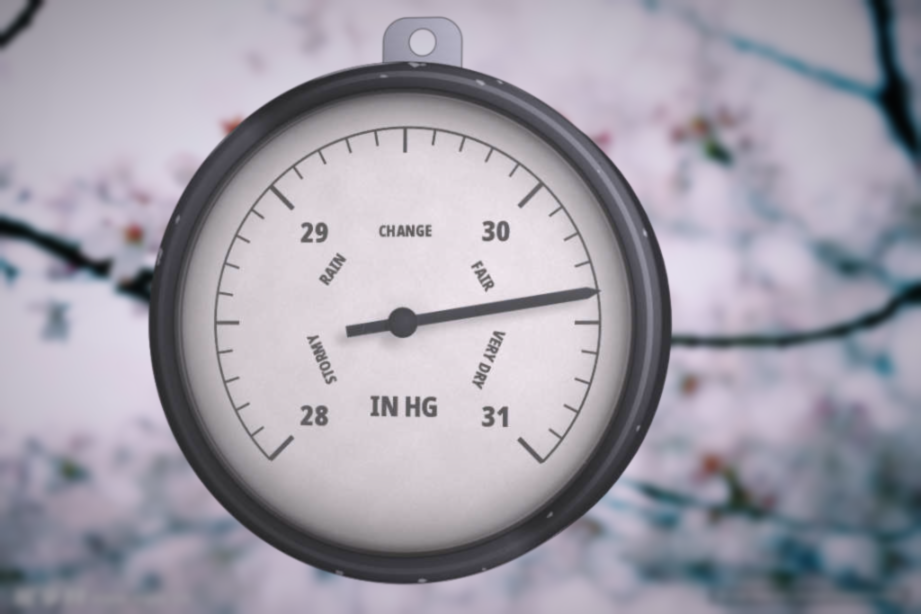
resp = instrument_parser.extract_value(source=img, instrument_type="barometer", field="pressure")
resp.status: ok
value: 30.4 inHg
